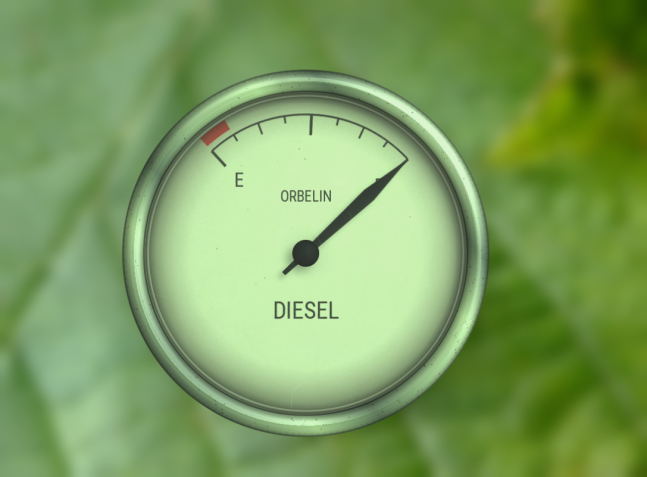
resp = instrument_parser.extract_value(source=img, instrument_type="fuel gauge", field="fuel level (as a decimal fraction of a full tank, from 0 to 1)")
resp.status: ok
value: 1
